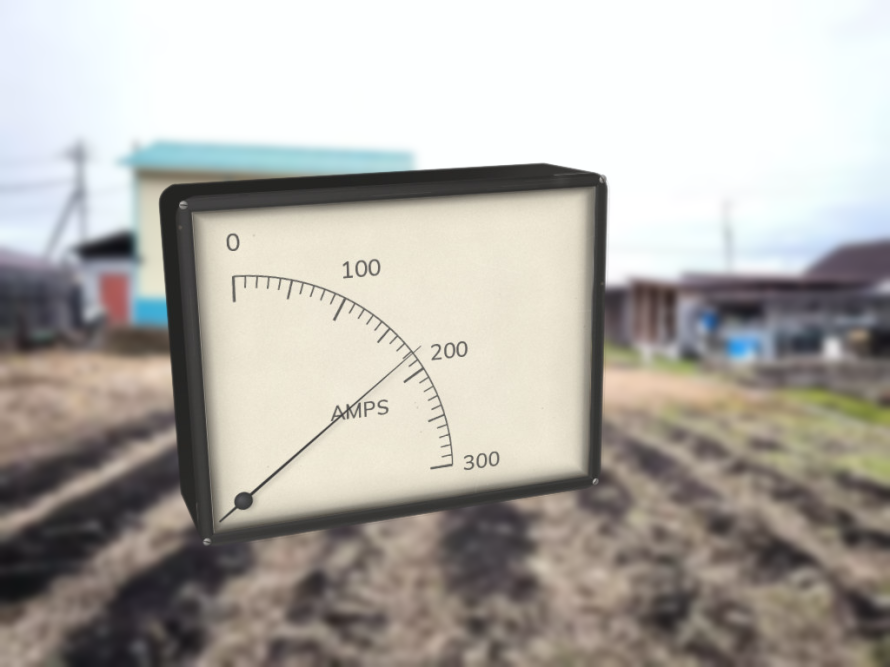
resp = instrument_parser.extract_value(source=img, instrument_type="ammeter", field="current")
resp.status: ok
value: 180 A
